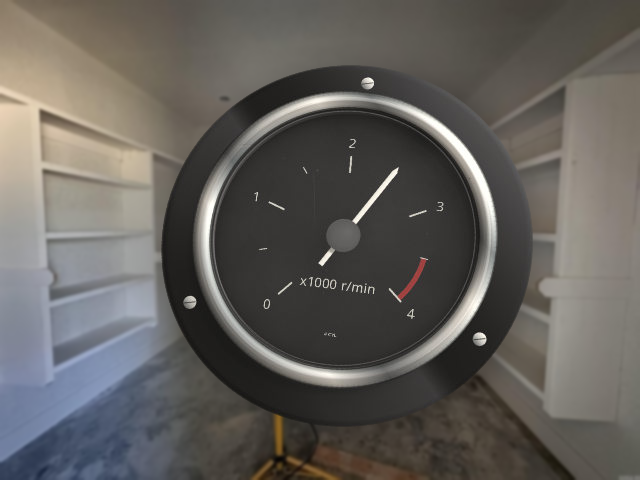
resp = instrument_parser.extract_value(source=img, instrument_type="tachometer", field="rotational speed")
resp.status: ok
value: 2500 rpm
